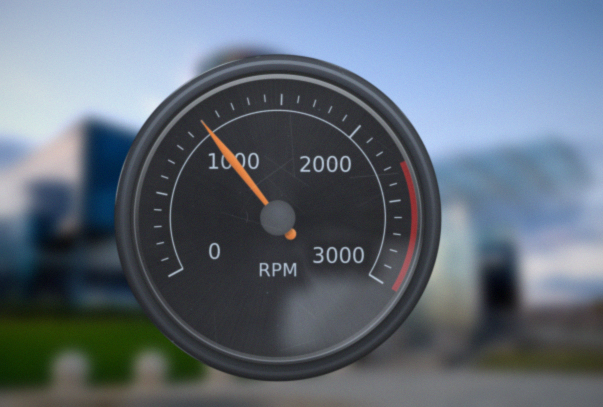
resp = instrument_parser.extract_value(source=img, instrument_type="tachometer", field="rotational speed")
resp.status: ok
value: 1000 rpm
